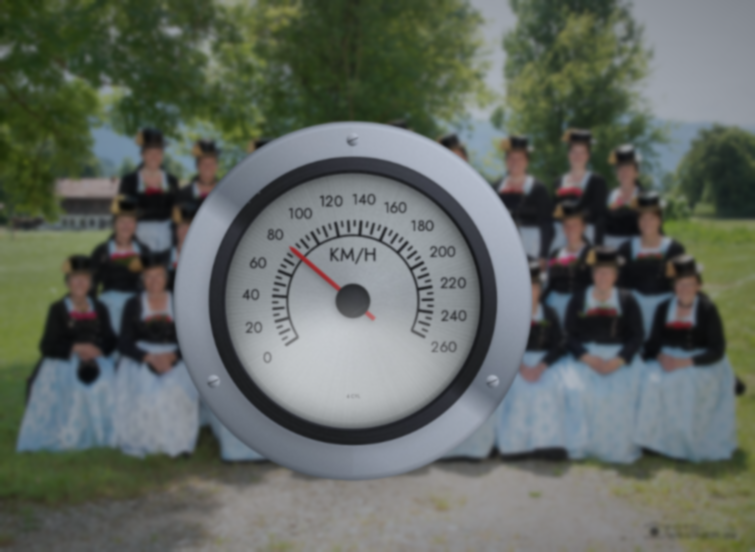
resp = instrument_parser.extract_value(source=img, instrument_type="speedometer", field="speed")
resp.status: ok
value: 80 km/h
